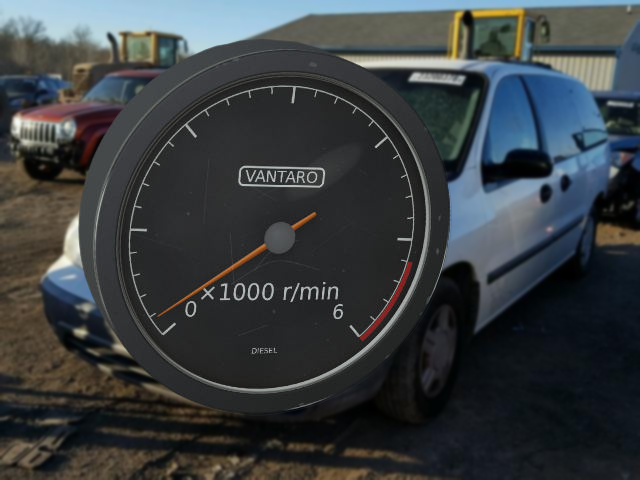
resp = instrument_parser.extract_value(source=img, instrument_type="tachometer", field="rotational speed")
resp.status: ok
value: 200 rpm
